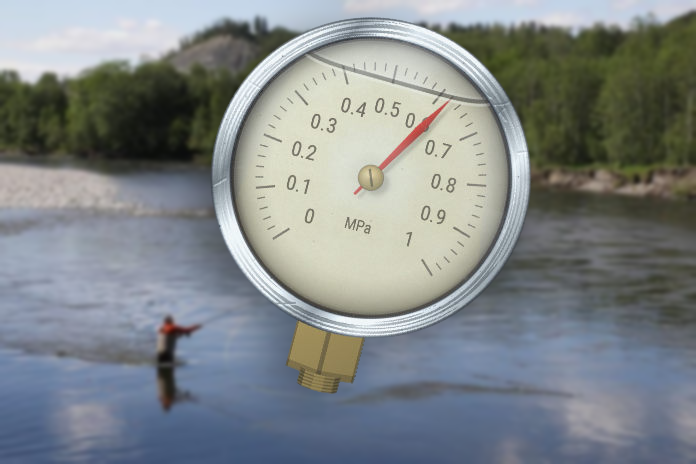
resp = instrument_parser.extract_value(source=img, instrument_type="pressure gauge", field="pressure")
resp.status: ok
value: 0.62 MPa
